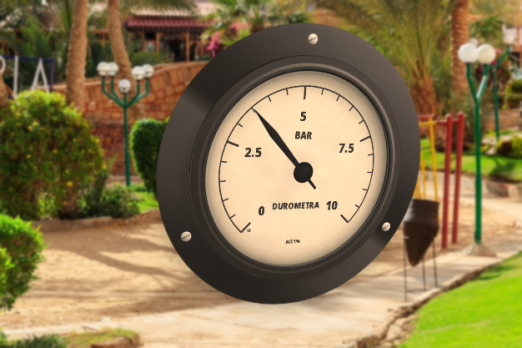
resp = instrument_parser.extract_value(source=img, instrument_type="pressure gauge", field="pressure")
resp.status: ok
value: 3.5 bar
